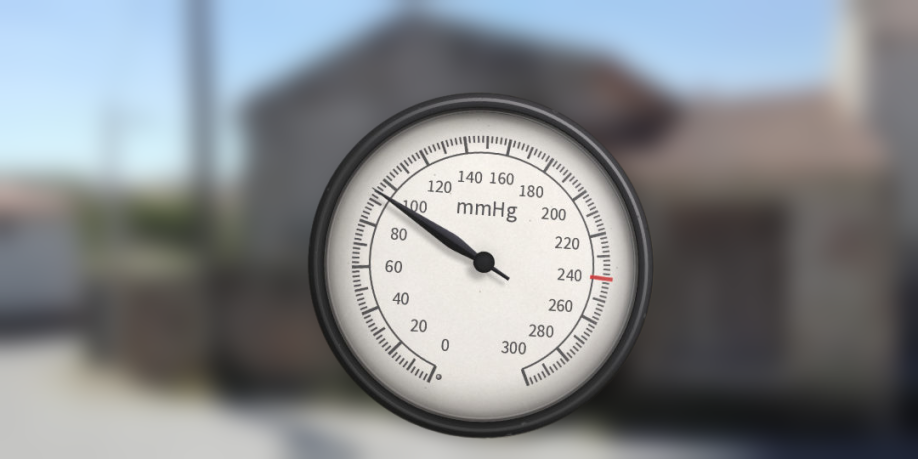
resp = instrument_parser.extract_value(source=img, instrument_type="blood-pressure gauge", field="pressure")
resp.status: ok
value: 94 mmHg
